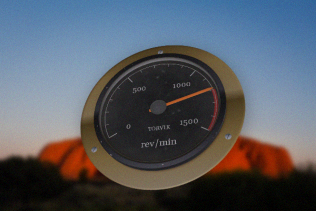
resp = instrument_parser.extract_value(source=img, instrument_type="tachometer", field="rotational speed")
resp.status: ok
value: 1200 rpm
